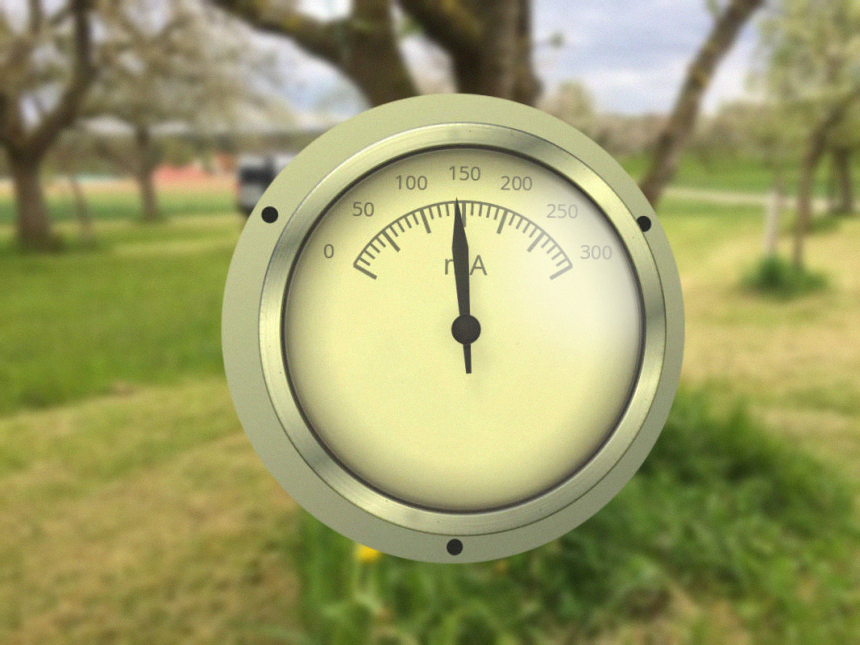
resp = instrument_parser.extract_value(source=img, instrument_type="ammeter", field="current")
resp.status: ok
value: 140 mA
